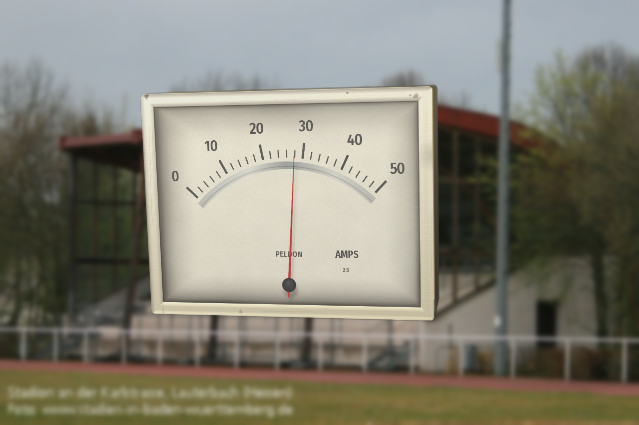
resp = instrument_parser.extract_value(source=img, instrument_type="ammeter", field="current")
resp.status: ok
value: 28 A
